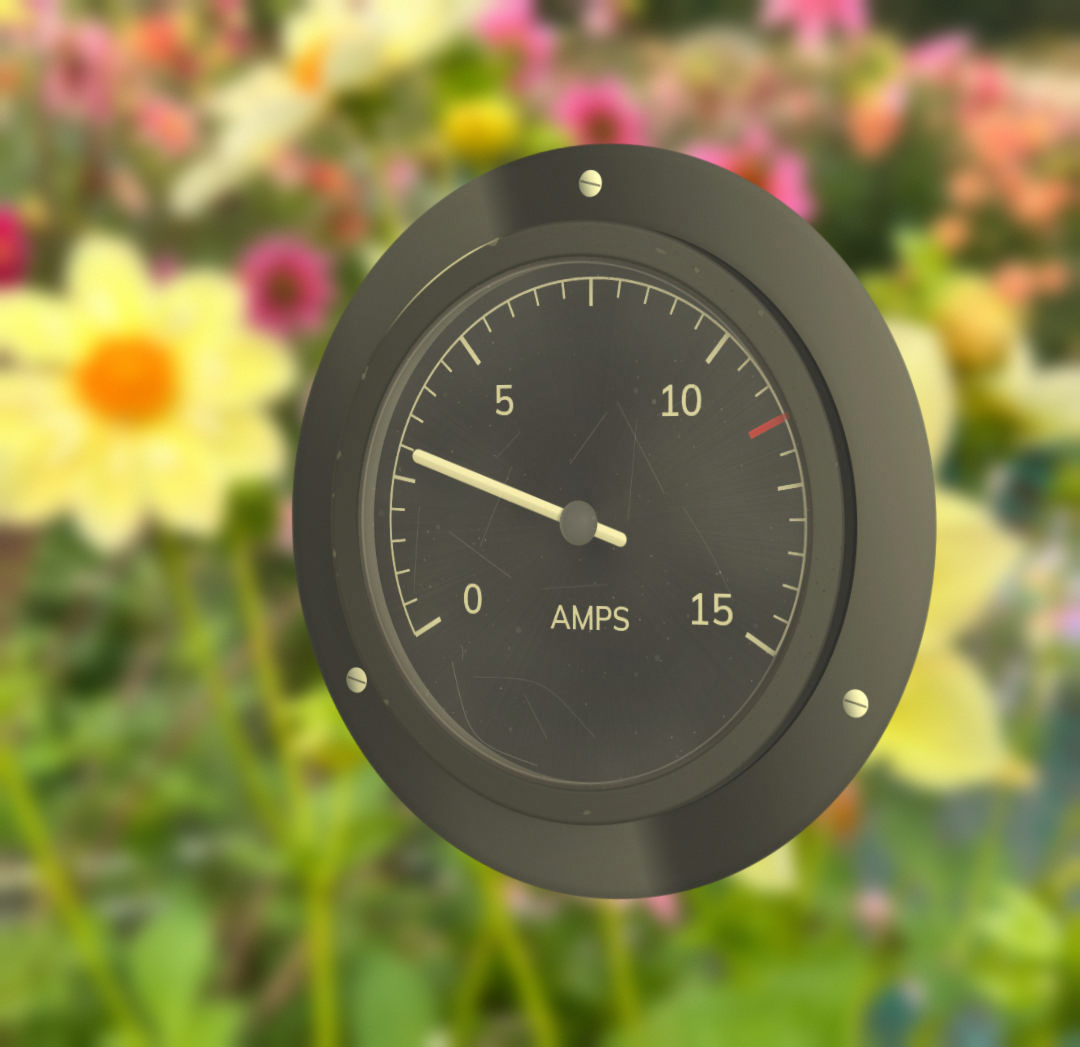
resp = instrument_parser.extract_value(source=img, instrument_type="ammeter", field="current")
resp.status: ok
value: 3 A
